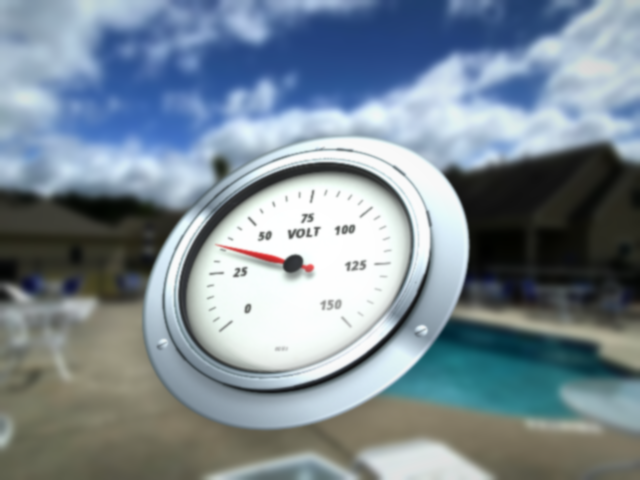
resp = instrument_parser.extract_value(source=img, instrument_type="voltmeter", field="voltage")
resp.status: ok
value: 35 V
